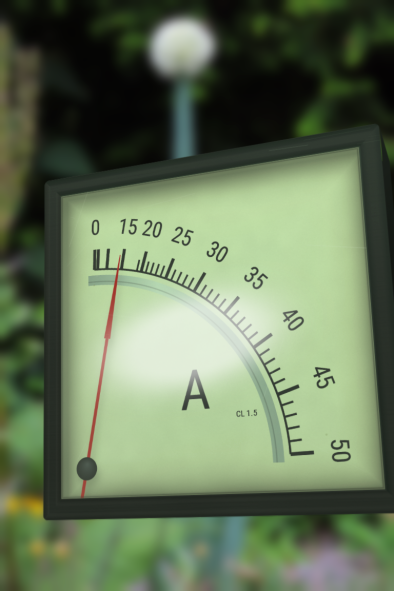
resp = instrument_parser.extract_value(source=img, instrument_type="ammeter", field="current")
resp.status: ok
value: 15 A
